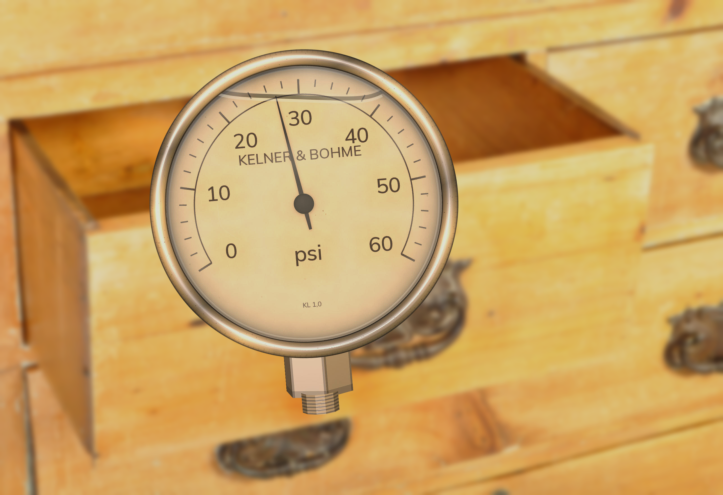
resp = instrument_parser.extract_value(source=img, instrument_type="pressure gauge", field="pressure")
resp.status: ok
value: 27 psi
